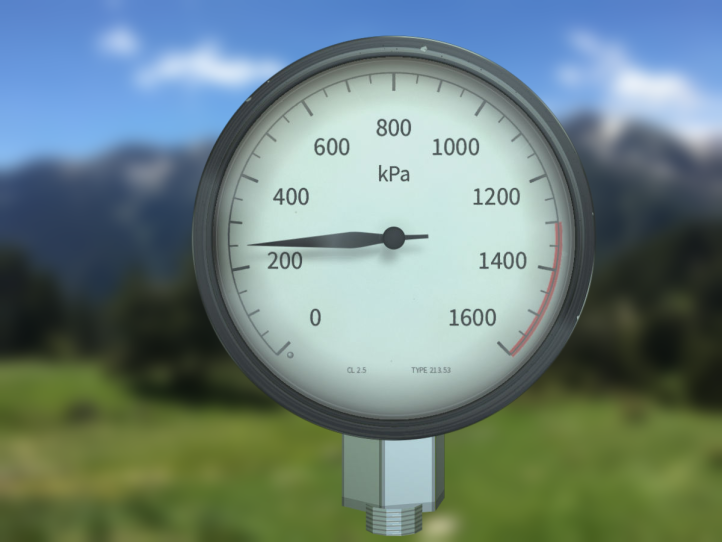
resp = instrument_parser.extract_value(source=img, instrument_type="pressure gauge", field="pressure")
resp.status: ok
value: 250 kPa
